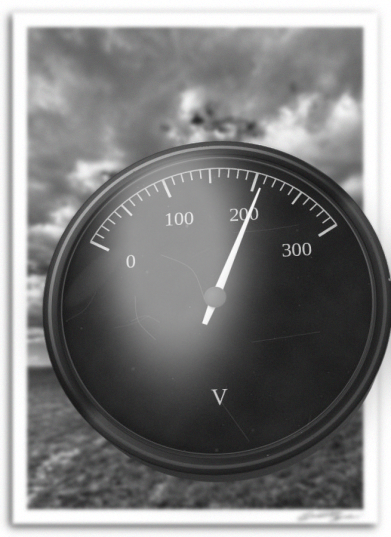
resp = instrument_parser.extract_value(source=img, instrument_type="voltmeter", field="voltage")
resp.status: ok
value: 210 V
